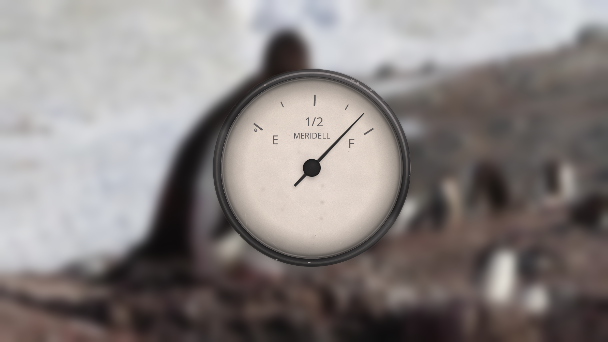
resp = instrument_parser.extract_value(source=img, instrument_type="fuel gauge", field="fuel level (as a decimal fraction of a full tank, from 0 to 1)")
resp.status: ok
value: 0.875
